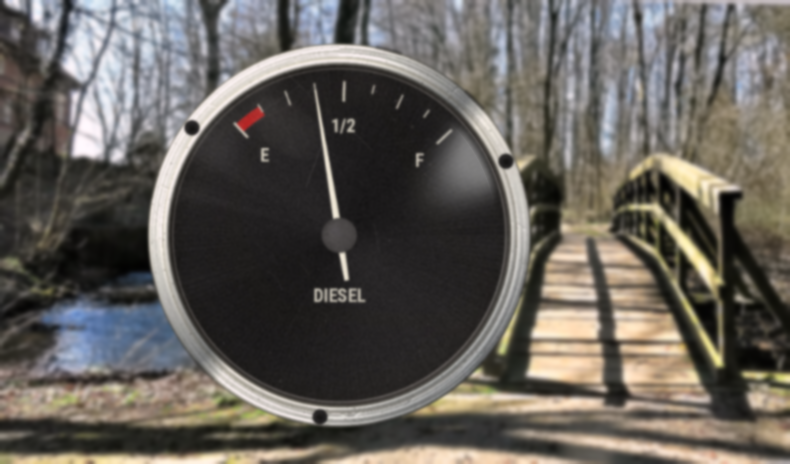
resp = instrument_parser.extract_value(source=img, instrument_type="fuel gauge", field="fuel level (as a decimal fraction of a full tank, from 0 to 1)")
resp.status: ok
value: 0.375
